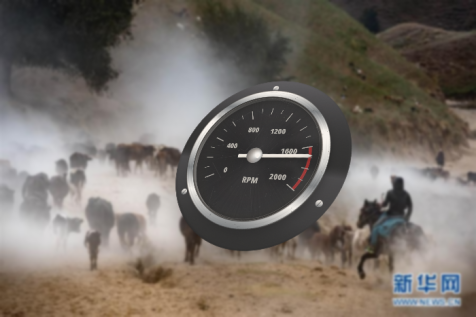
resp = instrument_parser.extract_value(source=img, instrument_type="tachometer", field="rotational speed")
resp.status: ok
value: 1700 rpm
